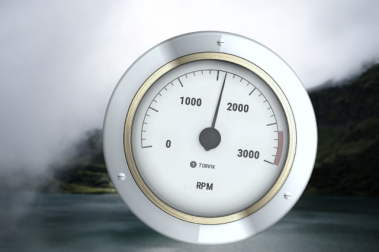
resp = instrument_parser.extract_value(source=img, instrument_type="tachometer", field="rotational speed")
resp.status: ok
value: 1600 rpm
